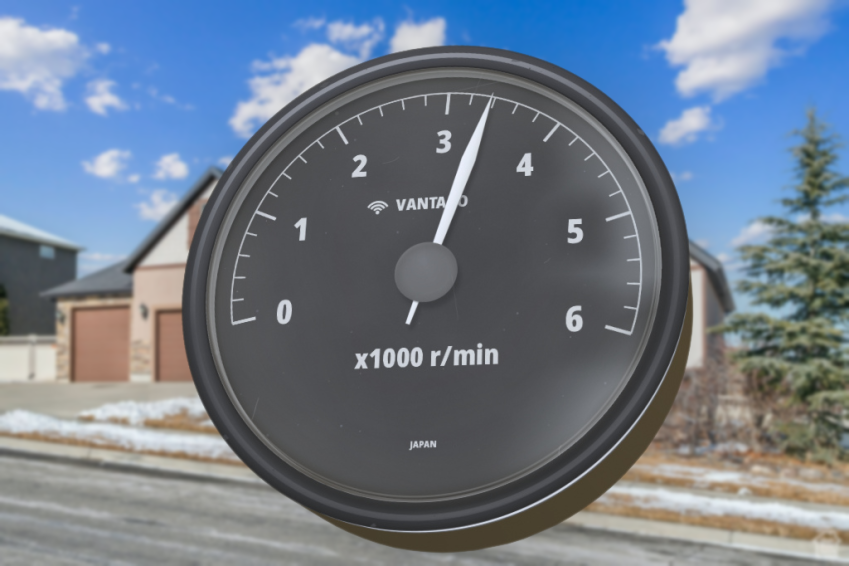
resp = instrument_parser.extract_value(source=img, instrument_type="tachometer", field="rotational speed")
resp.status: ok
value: 3400 rpm
